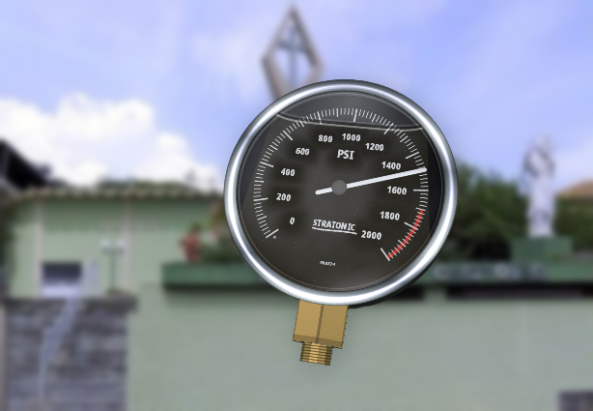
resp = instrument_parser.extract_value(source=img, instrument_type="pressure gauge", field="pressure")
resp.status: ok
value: 1500 psi
